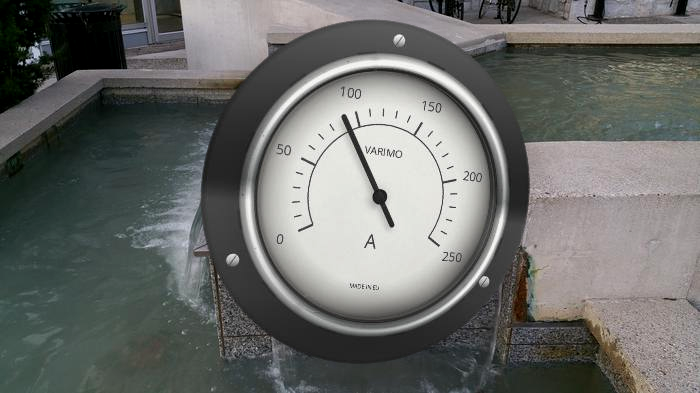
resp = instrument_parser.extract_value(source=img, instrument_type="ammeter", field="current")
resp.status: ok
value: 90 A
